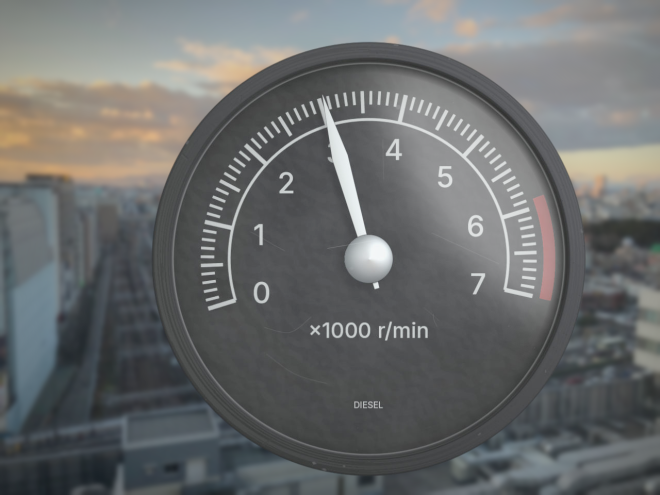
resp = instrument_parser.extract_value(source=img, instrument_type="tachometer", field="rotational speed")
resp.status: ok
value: 3050 rpm
